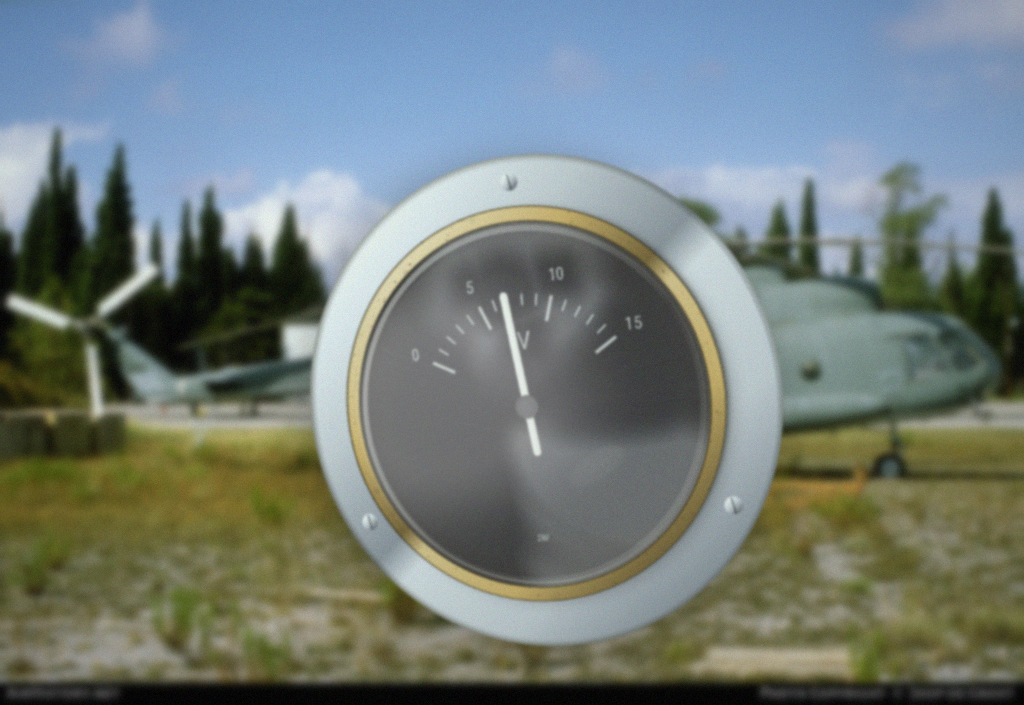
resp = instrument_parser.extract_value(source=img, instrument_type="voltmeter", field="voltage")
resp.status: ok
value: 7 V
